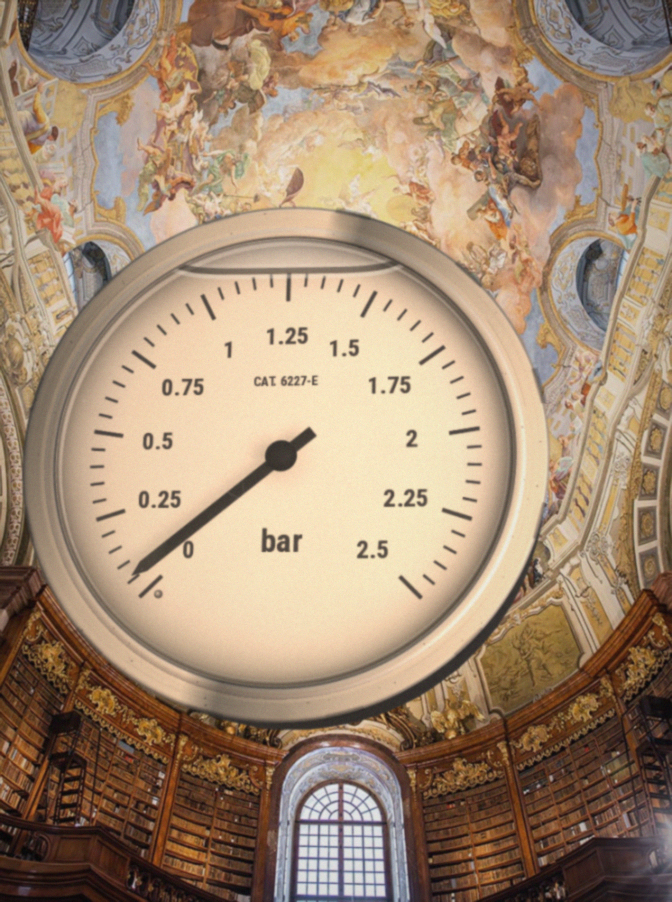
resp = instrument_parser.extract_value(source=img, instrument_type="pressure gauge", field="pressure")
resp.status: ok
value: 0.05 bar
